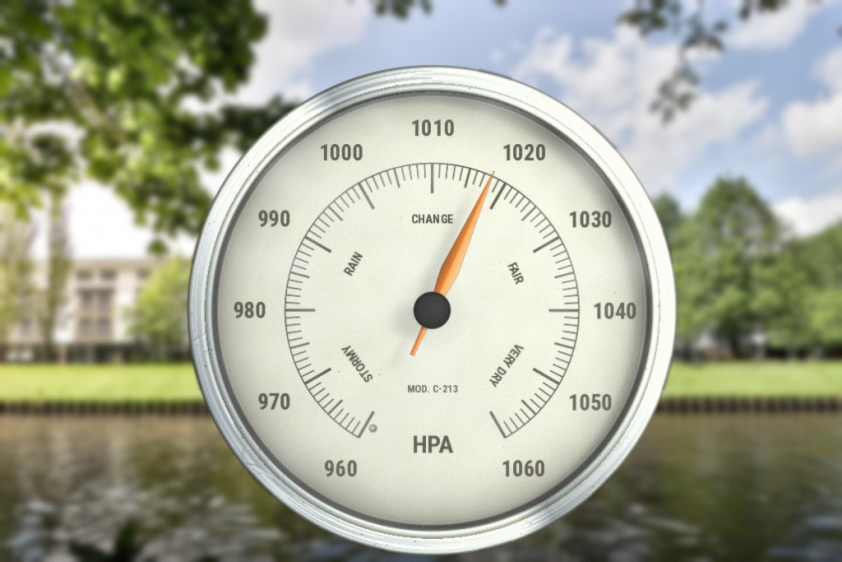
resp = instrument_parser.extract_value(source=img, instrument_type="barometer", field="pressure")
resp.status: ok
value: 1018 hPa
